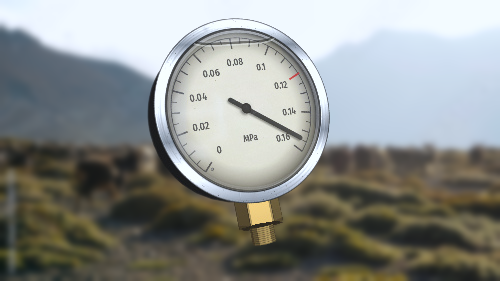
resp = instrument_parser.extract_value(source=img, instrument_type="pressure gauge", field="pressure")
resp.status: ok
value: 0.155 MPa
